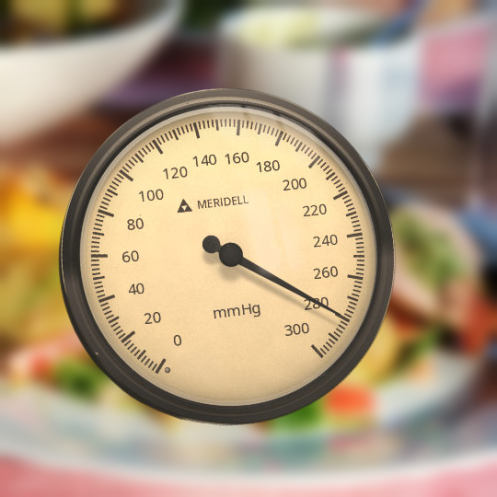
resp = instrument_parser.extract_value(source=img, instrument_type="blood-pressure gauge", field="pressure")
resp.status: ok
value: 280 mmHg
